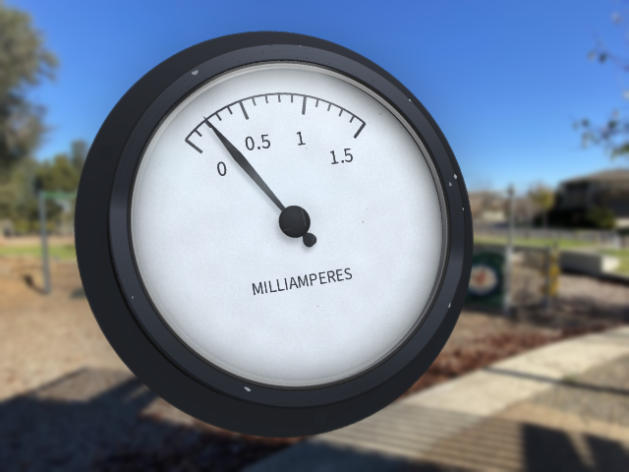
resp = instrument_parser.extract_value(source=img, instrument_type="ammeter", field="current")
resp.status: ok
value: 0.2 mA
